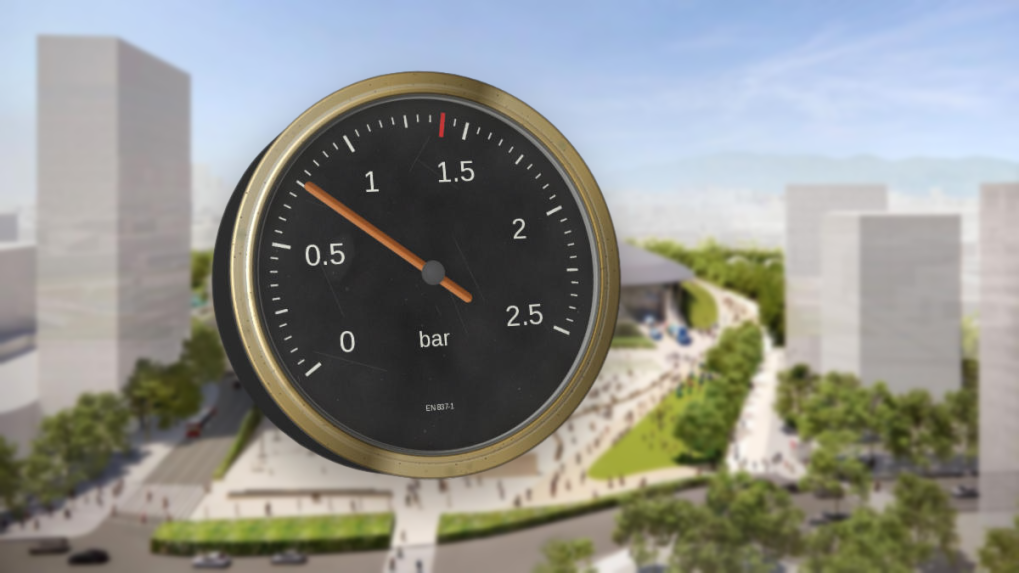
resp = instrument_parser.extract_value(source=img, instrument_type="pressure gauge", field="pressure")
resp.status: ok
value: 0.75 bar
